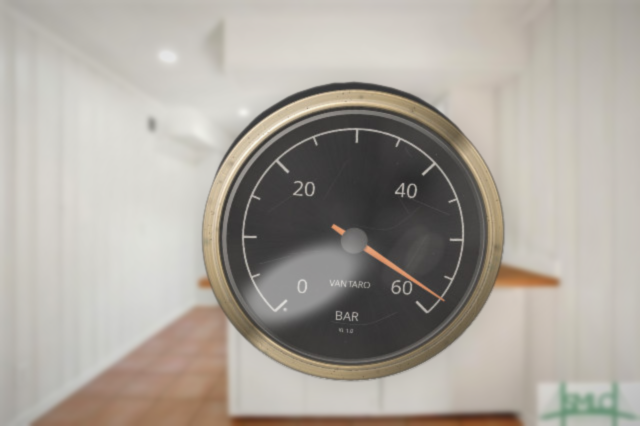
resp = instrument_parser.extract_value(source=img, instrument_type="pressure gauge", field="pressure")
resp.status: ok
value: 57.5 bar
